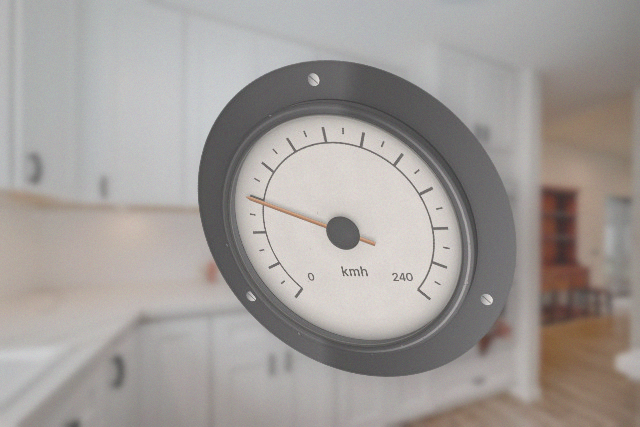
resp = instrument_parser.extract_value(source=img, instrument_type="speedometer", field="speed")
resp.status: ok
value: 60 km/h
